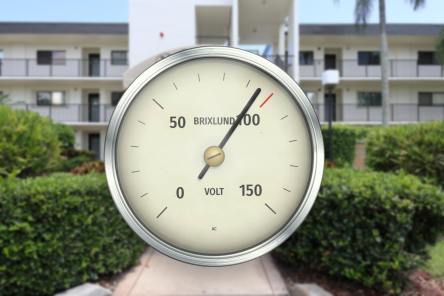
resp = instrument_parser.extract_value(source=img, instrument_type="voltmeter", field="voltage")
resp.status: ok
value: 95 V
